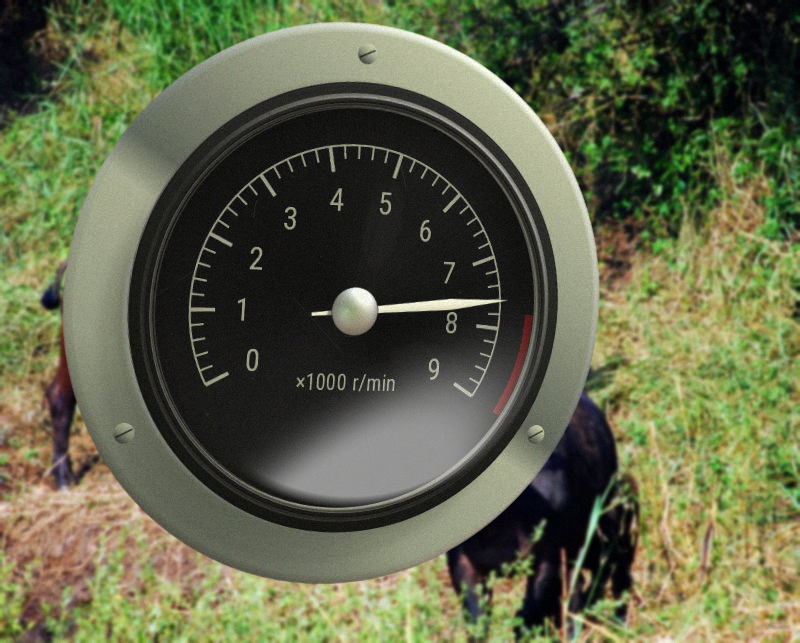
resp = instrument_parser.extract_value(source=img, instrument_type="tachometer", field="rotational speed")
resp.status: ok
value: 7600 rpm
